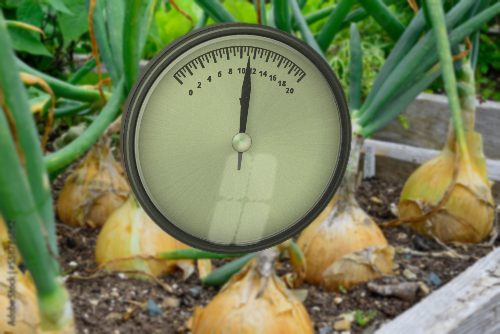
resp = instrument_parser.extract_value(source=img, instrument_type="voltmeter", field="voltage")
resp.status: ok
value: 11 V
